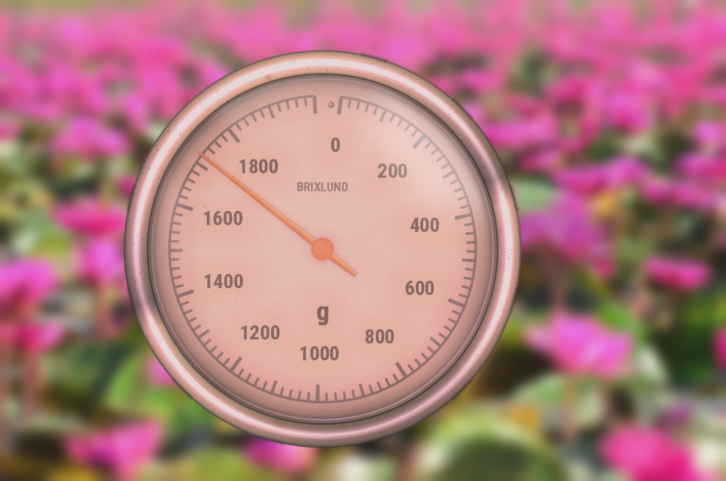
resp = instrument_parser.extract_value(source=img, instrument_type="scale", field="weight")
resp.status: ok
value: 1720 g
